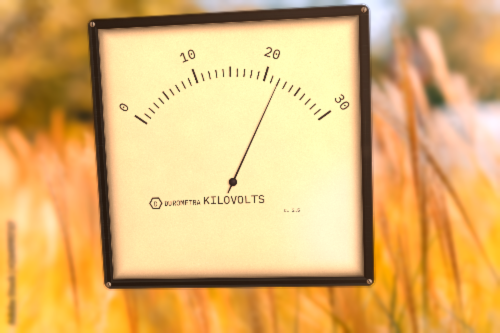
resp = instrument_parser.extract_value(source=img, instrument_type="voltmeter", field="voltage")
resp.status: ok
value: 22 kV
